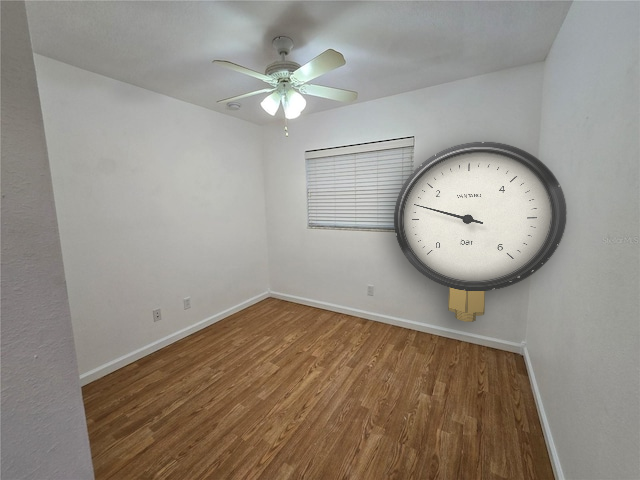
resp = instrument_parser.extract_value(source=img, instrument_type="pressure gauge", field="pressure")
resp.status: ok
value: 1.4 bar
